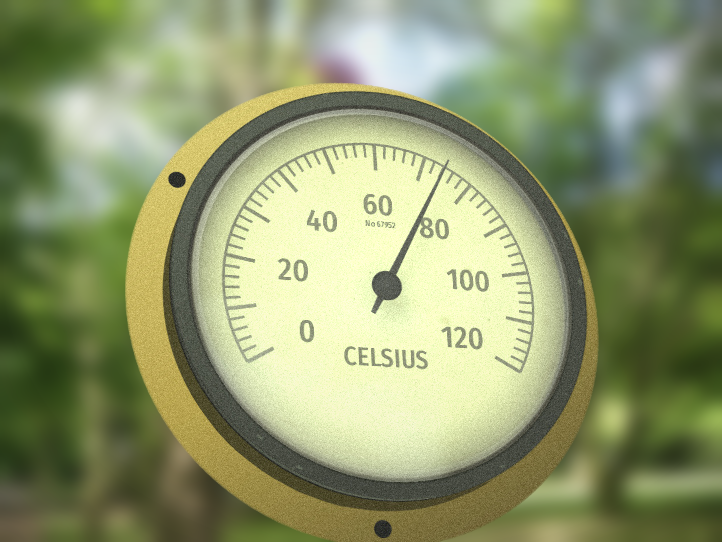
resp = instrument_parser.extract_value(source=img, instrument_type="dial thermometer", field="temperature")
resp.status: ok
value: 74 °C
